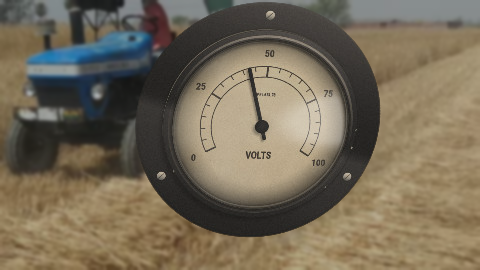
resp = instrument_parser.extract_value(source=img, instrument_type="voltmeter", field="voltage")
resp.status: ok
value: 42.5 V
